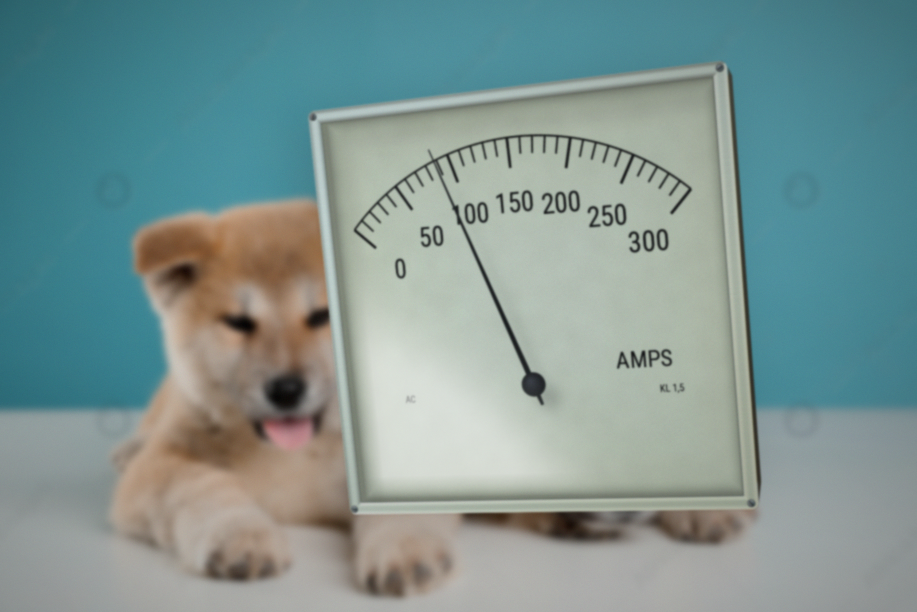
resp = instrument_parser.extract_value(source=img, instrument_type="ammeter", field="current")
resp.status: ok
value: 90 A
